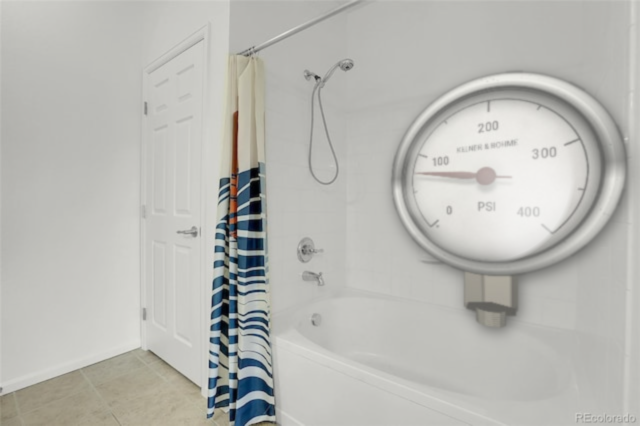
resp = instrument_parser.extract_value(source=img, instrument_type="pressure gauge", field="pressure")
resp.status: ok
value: 75 psi
